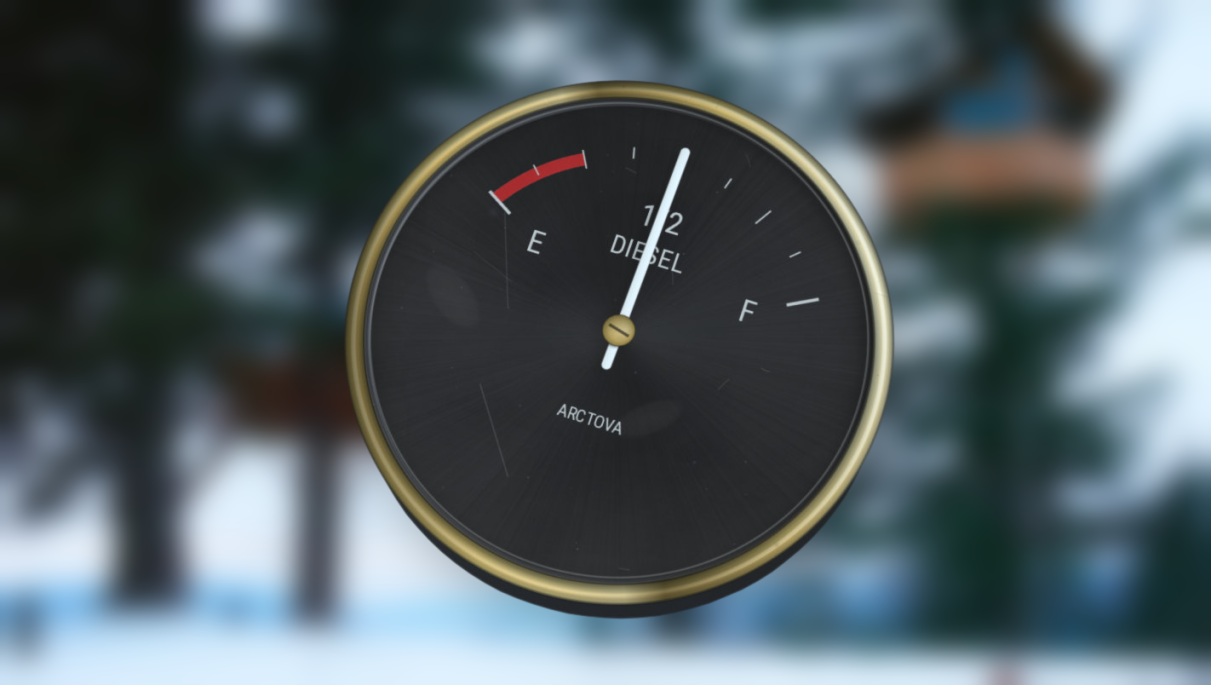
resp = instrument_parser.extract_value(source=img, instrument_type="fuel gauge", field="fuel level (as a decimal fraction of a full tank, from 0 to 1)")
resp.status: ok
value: 0.5
